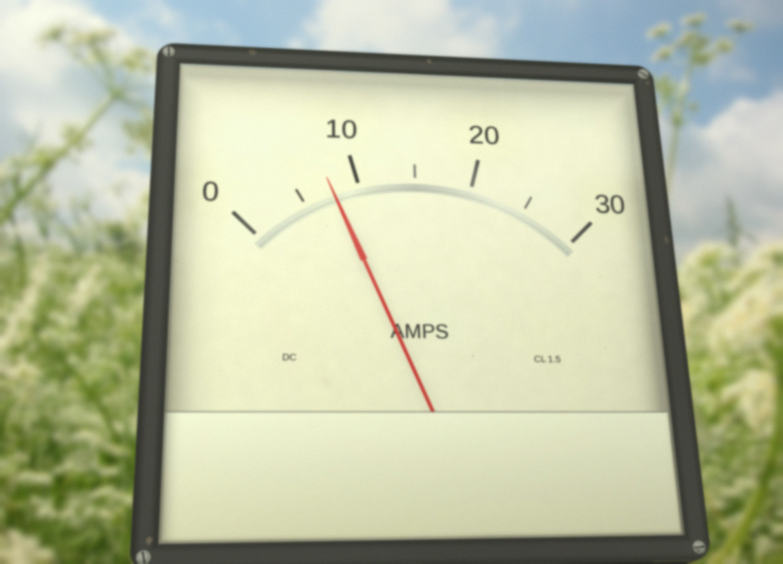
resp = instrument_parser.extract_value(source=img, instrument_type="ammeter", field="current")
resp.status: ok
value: 7.5 A
